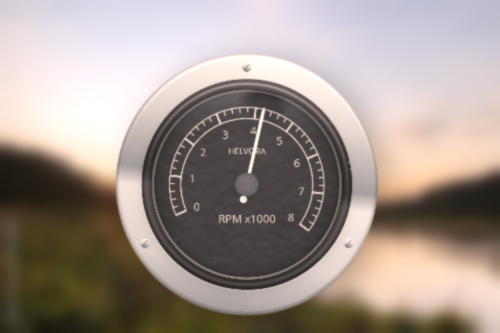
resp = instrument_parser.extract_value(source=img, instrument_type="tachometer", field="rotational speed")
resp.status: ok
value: 4200 rpm
